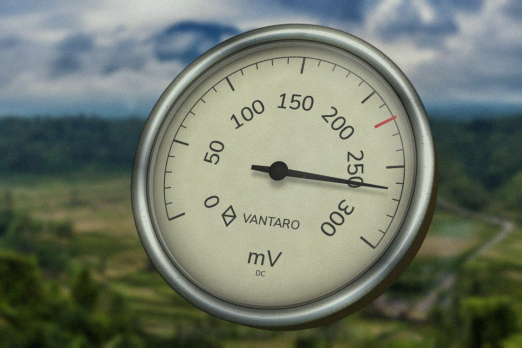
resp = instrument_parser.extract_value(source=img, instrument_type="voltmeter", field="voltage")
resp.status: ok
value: 265 mV
